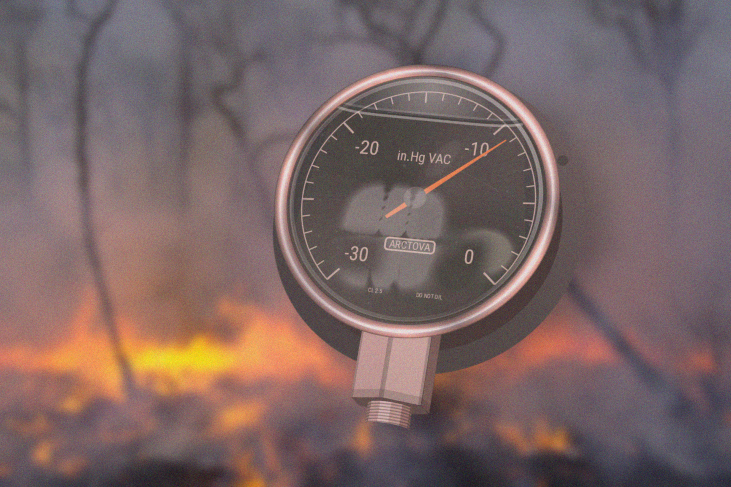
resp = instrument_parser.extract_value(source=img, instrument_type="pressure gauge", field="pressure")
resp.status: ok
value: -9 inHg
